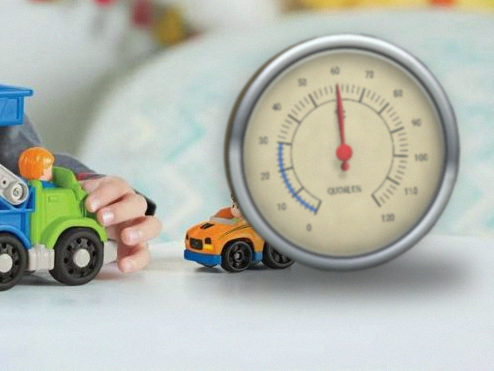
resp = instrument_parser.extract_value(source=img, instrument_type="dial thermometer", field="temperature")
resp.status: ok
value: 60 °C
